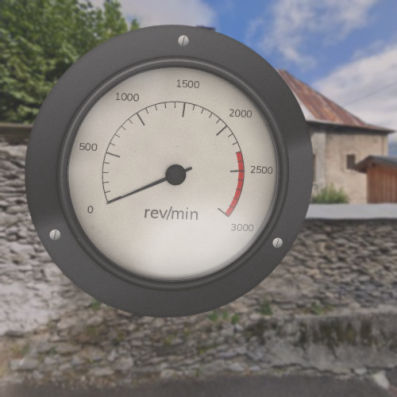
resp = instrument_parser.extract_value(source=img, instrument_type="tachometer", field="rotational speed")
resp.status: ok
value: 0 rpm
